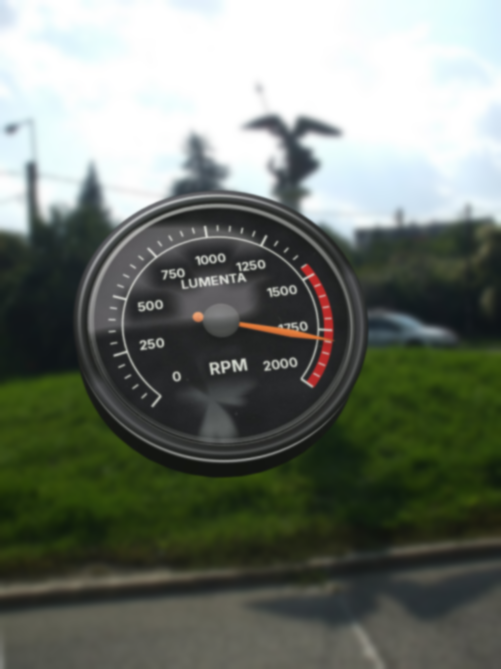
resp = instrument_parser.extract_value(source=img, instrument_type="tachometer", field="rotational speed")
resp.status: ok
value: 1800 rpm
